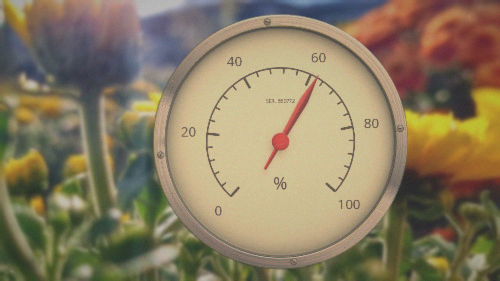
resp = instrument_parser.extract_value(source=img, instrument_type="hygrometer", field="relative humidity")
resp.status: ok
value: 62 %
